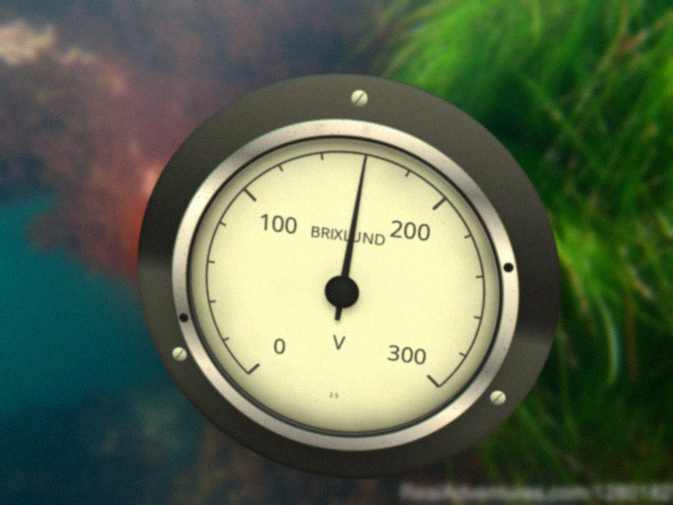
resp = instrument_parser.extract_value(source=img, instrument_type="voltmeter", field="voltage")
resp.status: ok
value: 160 V
